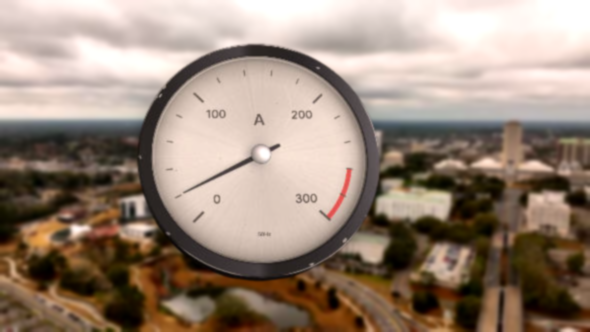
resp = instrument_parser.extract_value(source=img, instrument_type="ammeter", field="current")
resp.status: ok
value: 20 A
